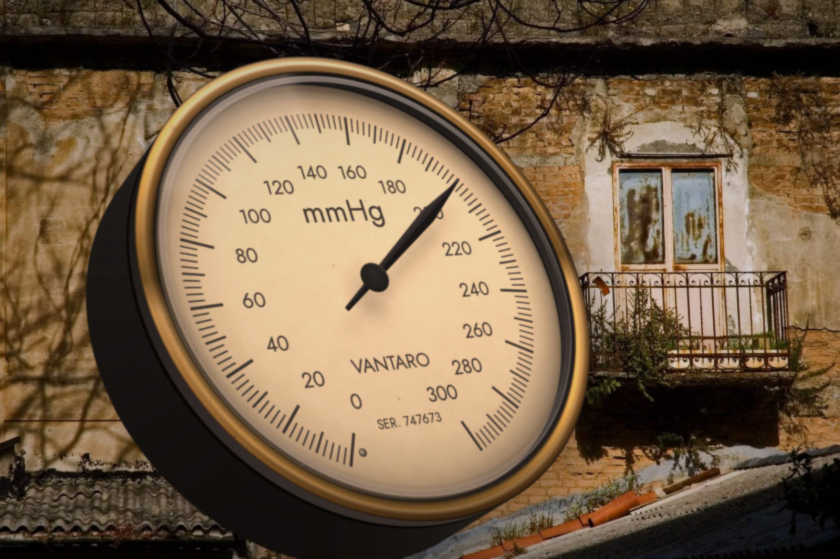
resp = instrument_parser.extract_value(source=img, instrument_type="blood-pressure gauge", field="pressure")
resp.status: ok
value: 200 mmHg
